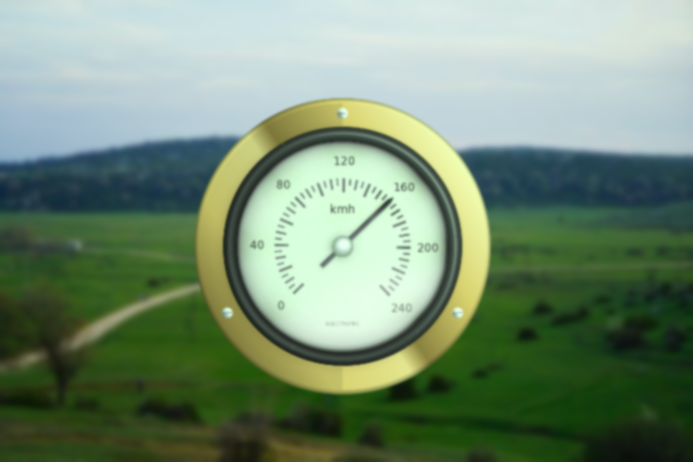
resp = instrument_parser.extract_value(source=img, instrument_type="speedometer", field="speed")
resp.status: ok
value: 160 km/h
